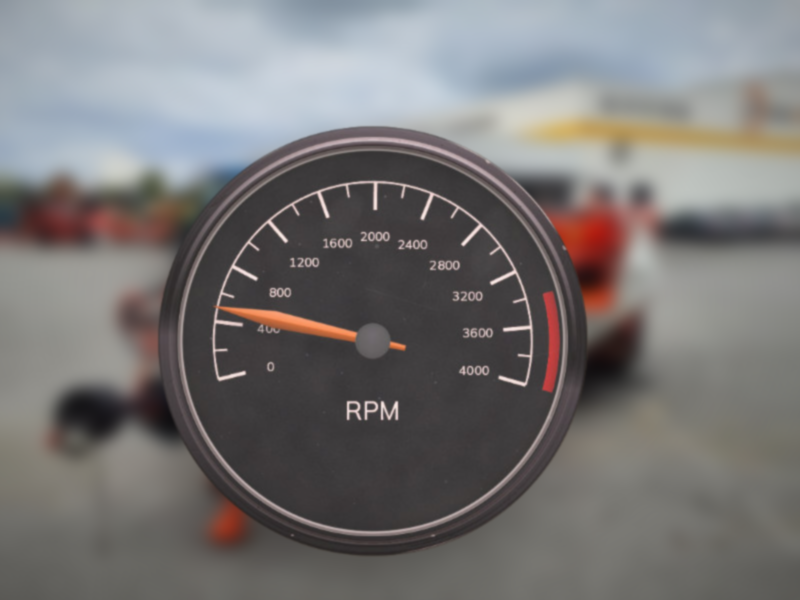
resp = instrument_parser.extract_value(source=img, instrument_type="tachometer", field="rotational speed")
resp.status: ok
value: 500 rpm
